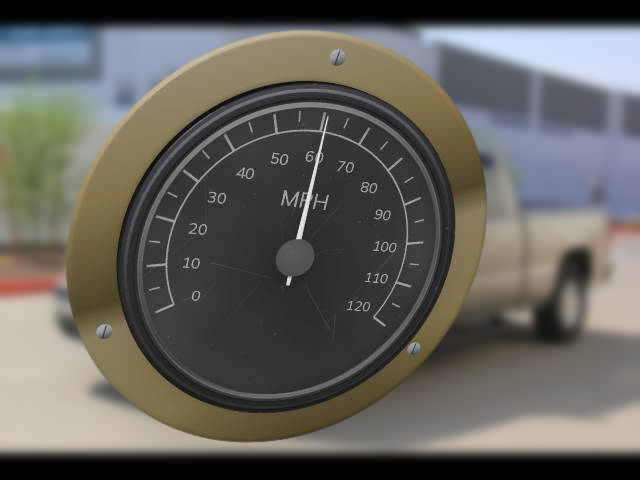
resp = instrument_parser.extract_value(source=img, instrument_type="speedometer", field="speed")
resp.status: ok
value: 60 mph
